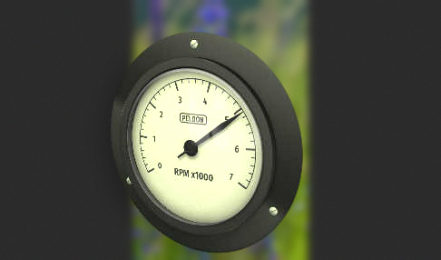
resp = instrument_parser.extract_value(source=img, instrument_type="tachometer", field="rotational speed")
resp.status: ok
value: 5100 rpm
